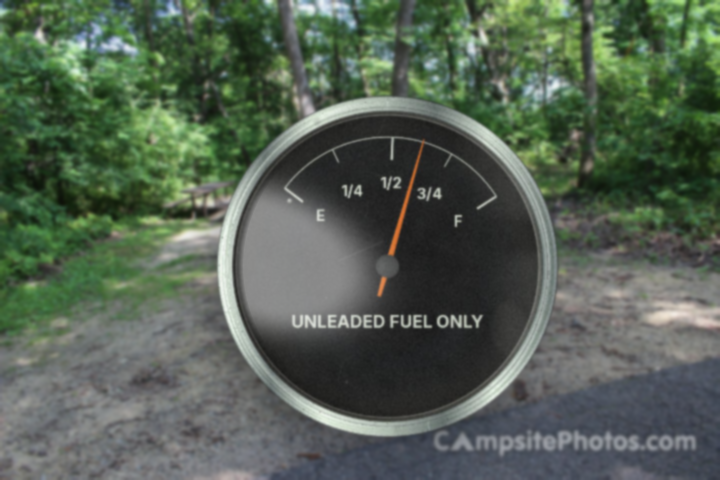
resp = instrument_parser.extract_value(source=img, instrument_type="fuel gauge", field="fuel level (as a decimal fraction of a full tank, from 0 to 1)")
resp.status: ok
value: 0.625
